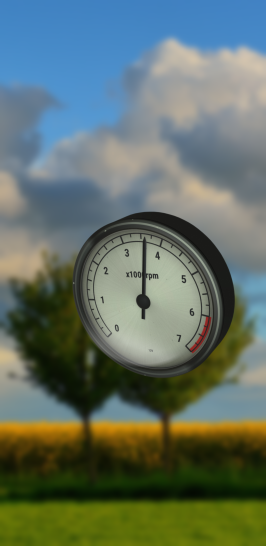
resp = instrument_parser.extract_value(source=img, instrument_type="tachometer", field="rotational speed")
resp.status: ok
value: 3625 rpm
